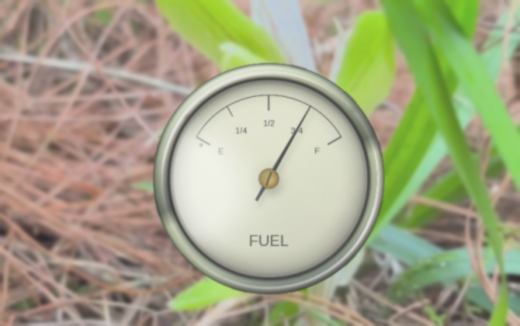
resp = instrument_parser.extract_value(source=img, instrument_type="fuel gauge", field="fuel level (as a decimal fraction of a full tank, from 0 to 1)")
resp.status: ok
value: 0.75
